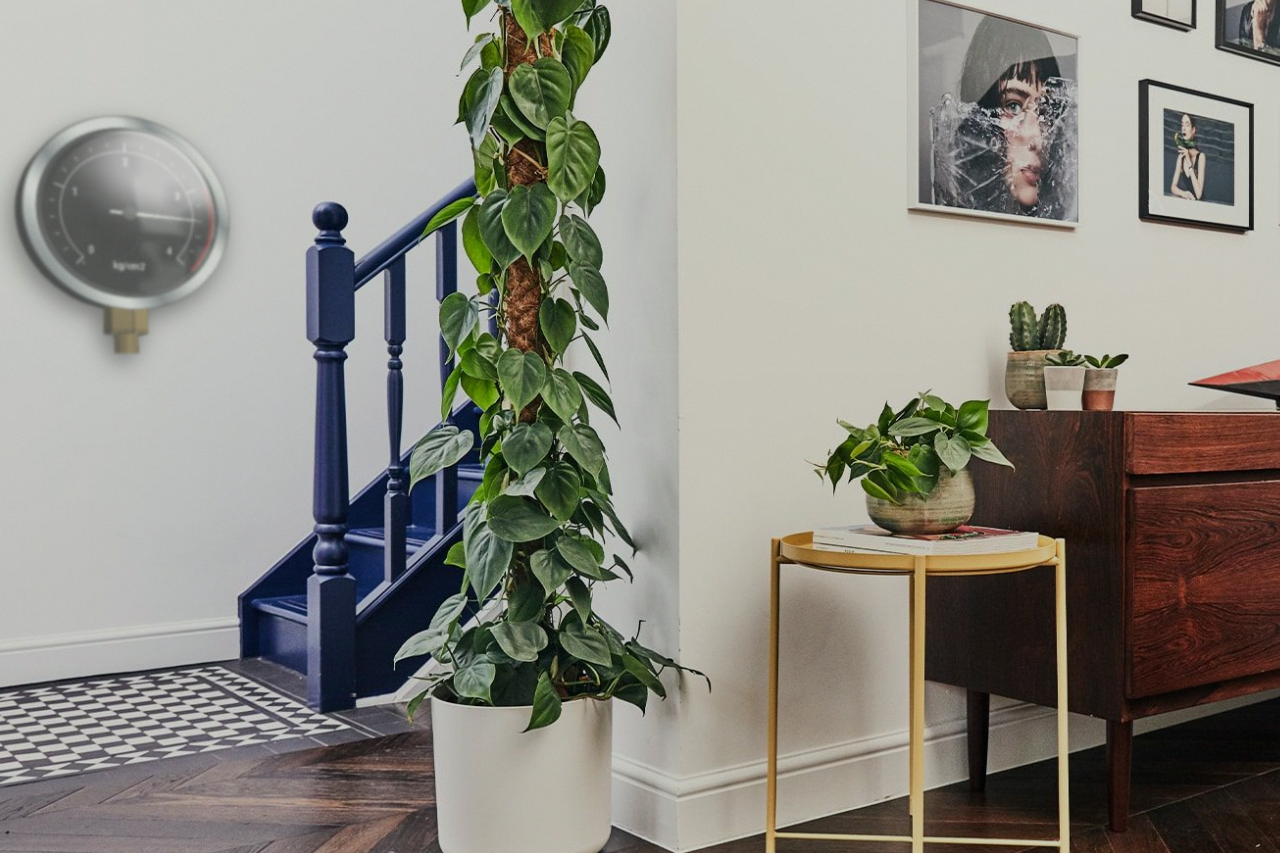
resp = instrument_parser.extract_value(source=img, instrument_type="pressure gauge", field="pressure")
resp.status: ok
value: 3.4 kg/cm²
